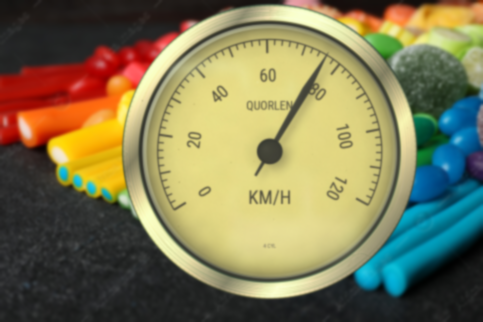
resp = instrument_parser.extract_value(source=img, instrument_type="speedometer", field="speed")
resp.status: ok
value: 76 km/h
